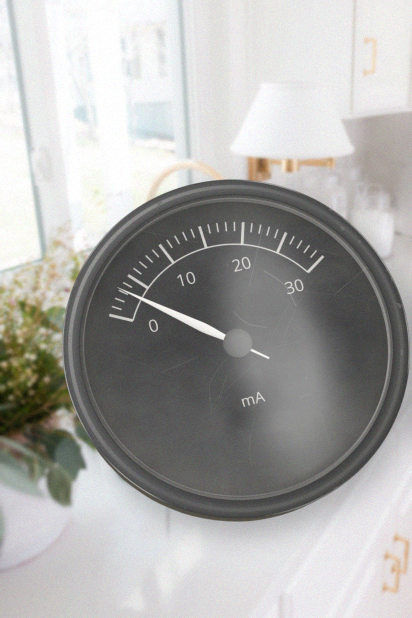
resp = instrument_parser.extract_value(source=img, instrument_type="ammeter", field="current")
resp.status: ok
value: 3 mA
